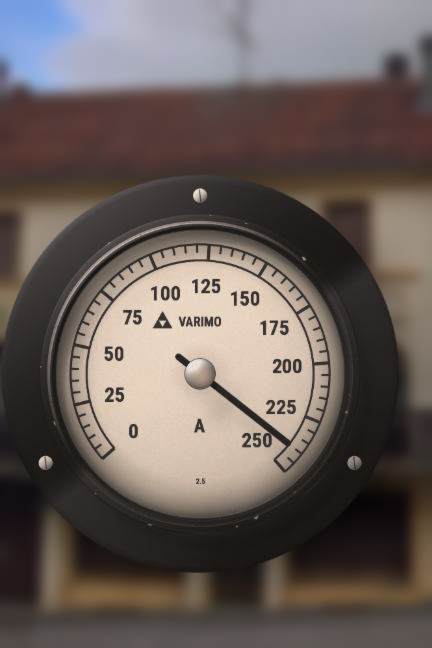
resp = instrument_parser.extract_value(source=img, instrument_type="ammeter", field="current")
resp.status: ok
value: 240 A
